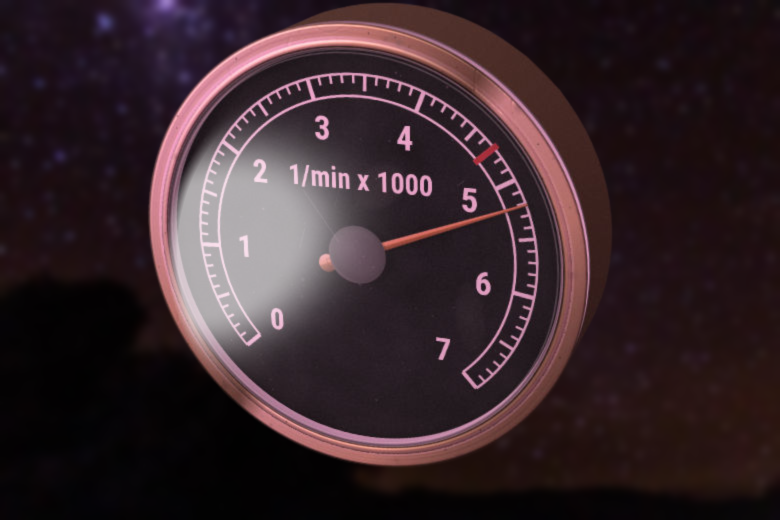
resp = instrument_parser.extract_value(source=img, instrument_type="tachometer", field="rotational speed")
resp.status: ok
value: 5200 rpm
